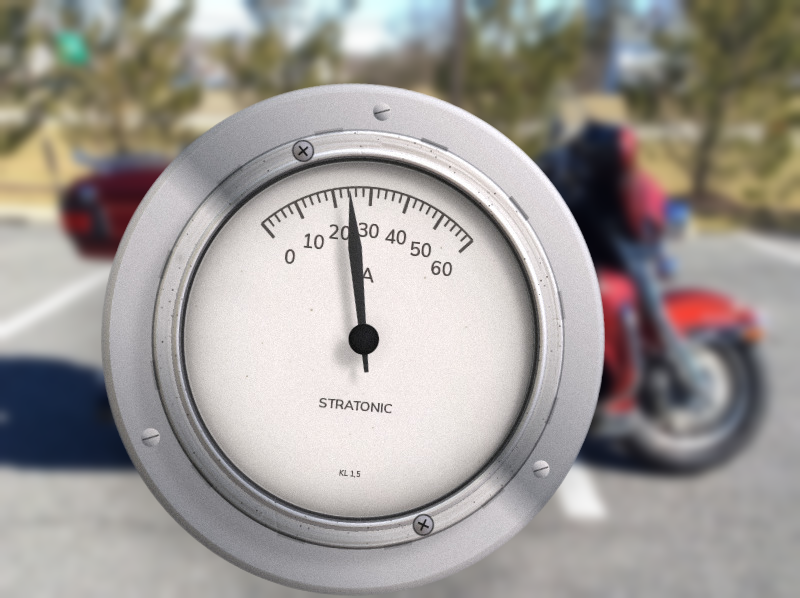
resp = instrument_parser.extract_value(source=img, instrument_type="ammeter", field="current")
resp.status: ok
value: 24 A
